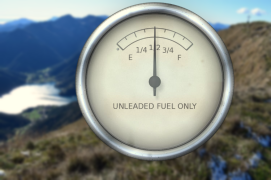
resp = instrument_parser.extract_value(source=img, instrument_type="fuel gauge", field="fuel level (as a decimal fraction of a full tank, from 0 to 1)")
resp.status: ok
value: 0.5
